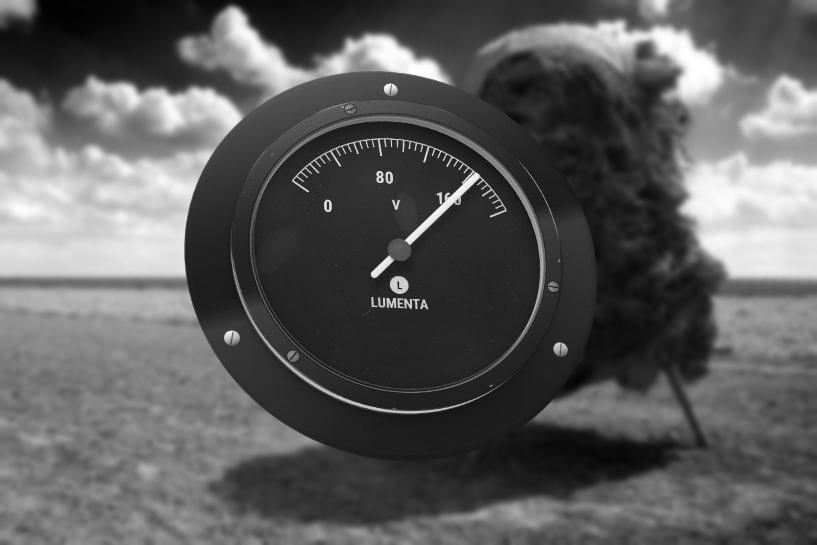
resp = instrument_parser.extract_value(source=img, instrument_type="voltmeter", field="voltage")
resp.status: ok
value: 165 V
